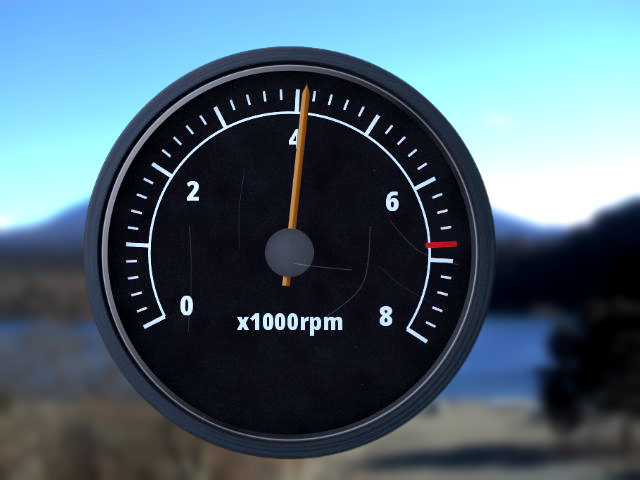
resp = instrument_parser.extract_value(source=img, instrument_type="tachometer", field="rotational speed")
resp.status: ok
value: 4100 rpm
